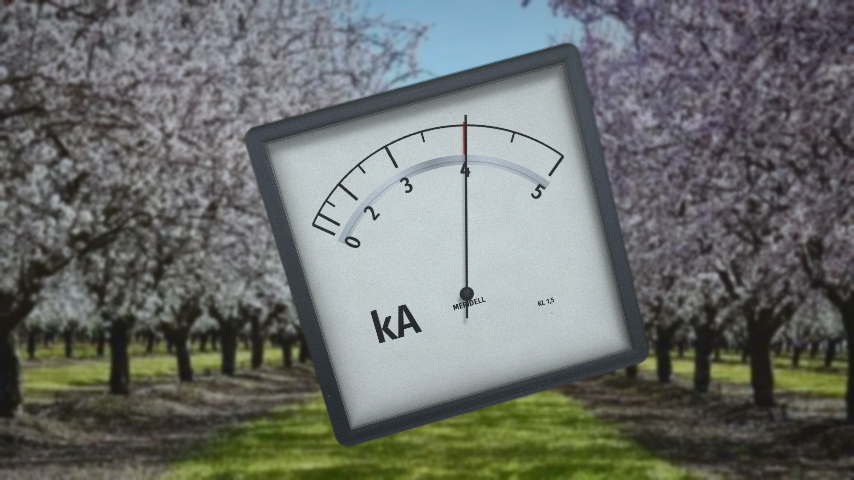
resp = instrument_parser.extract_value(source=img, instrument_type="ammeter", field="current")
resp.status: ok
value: 4 kA
